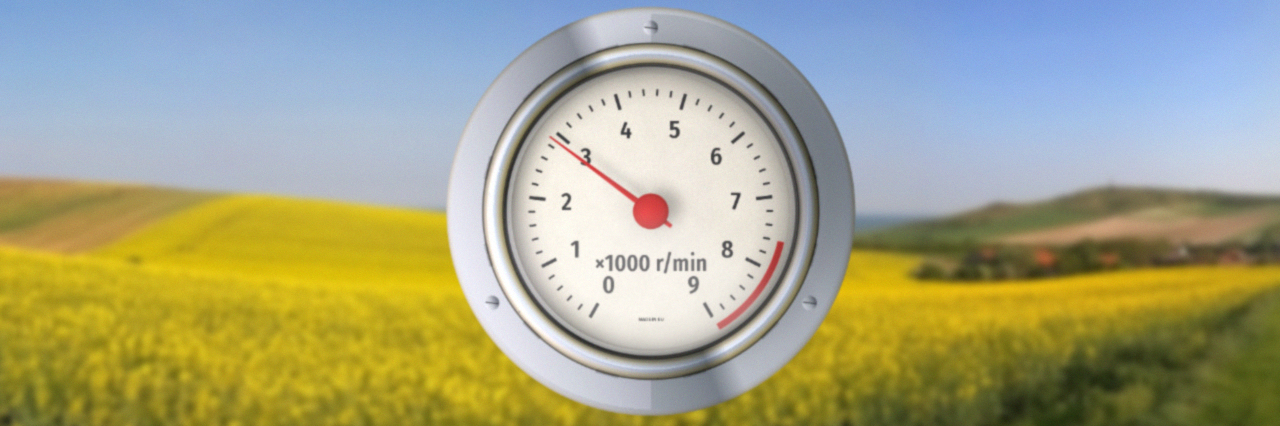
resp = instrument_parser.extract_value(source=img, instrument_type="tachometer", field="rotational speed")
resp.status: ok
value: 2900 rpm
